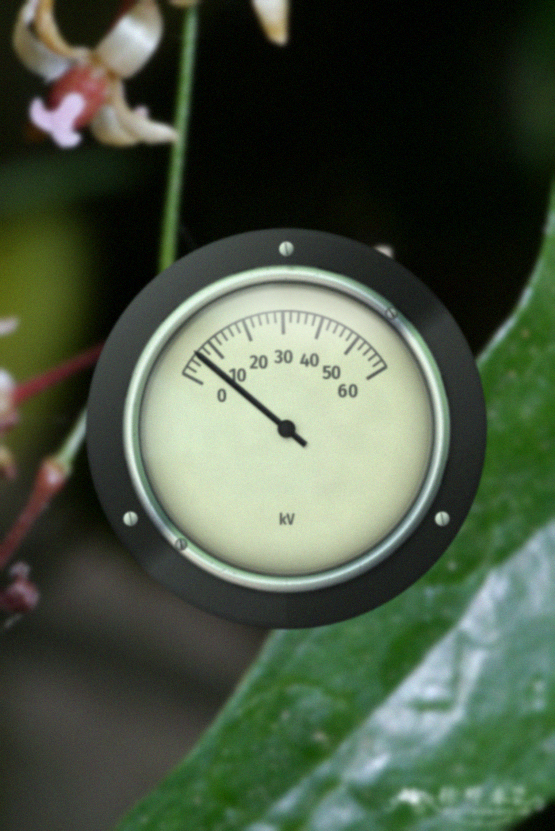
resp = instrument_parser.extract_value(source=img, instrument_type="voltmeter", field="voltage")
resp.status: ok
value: 6 kV
